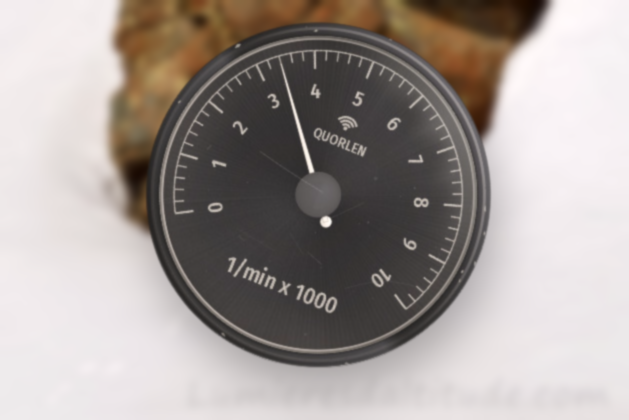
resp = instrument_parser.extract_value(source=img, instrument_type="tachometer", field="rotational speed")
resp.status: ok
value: 3400 rpm
